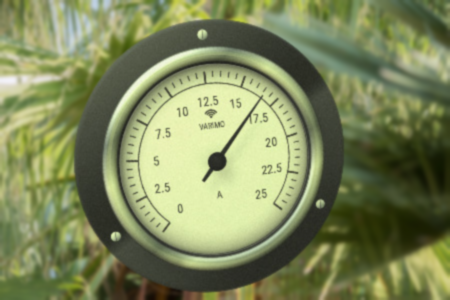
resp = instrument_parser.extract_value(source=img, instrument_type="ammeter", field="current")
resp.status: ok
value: 16.5 A
